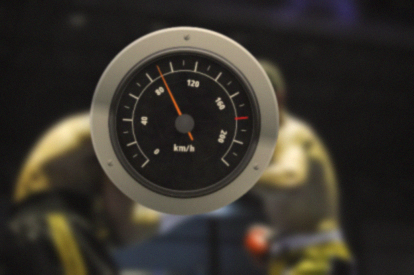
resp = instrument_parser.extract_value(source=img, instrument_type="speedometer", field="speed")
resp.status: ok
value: 90 km/h
